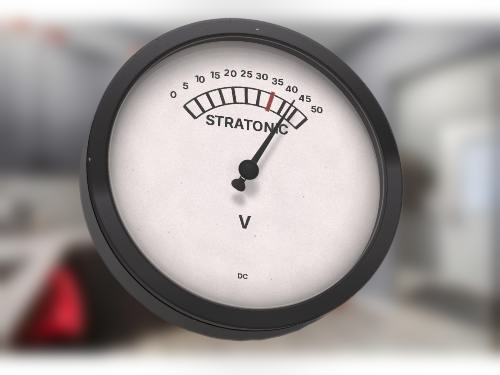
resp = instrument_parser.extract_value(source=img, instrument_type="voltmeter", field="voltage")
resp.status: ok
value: 42.5 V
